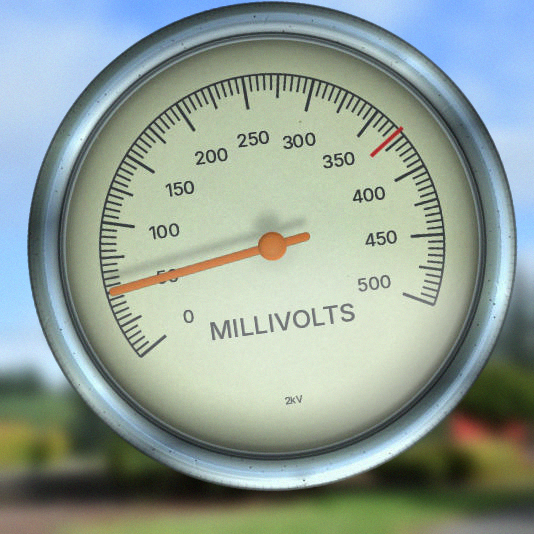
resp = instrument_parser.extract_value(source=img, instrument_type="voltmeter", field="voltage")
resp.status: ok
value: 50 mV
